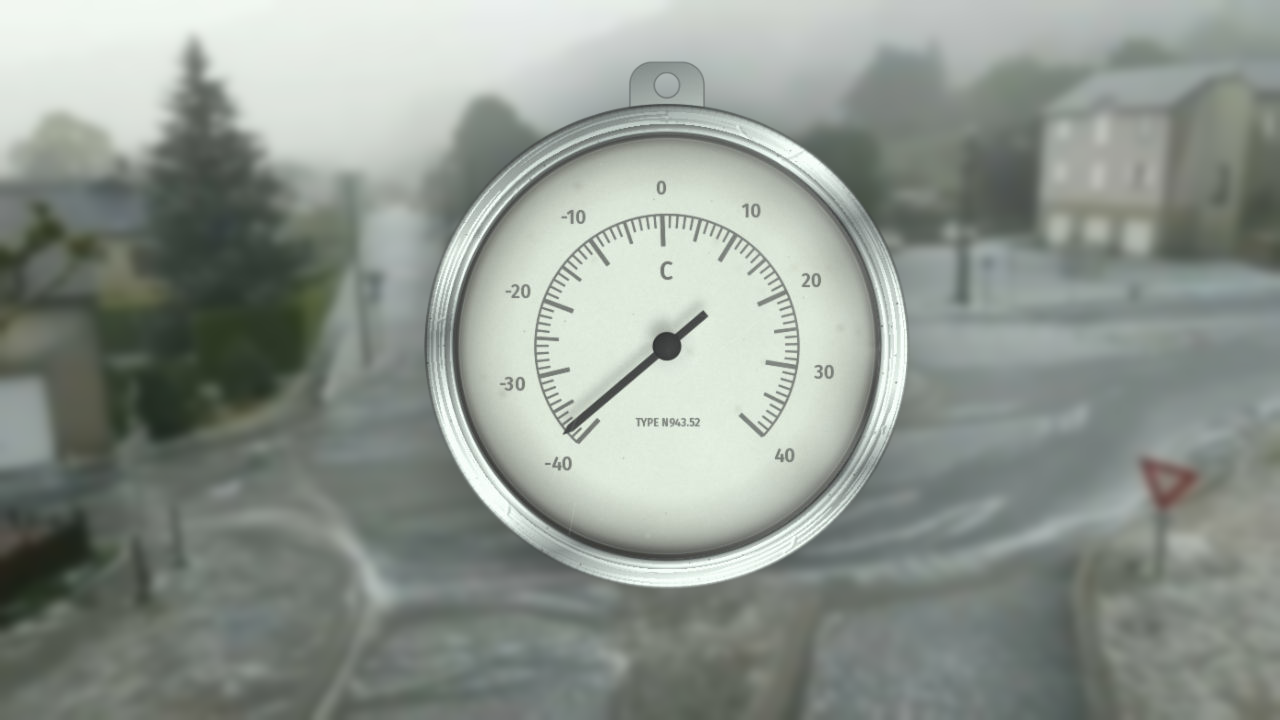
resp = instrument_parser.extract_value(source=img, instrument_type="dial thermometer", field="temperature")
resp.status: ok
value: -38 °C
